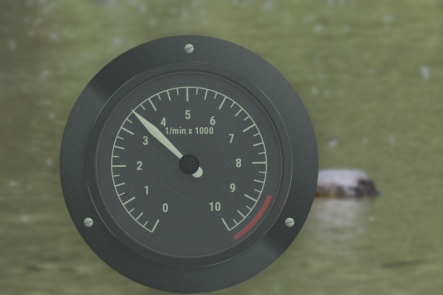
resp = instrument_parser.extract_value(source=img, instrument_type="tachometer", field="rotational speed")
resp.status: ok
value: 3500 rpm
